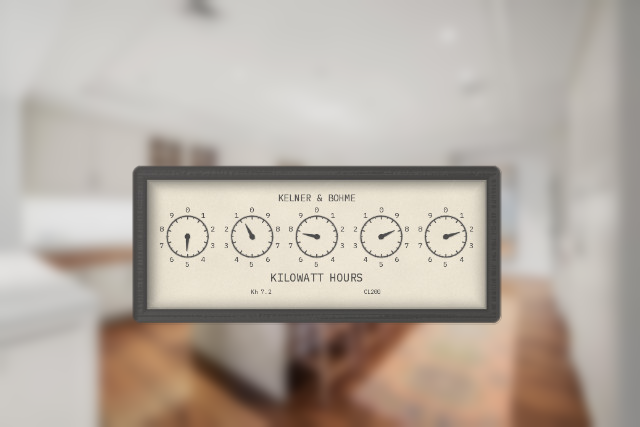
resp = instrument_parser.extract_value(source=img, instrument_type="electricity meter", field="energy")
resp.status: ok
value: 50782 kWh
